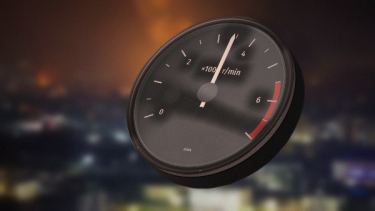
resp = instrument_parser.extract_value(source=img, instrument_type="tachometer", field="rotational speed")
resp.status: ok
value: 3500 rpm
